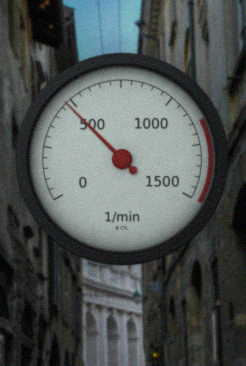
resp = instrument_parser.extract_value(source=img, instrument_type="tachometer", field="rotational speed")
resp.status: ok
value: 475 rpm
